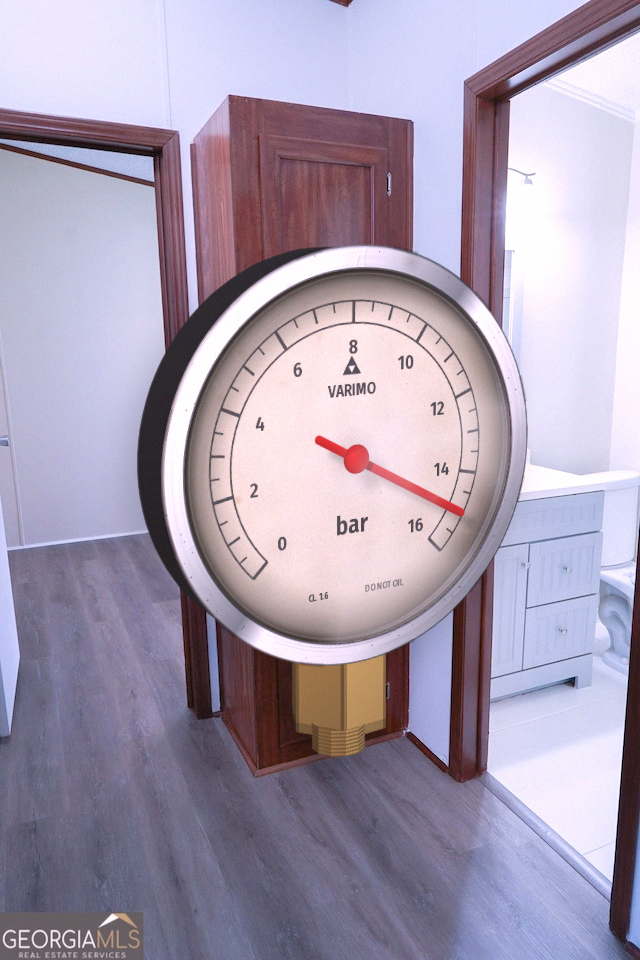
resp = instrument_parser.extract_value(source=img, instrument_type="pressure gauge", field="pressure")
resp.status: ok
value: 15 bar
